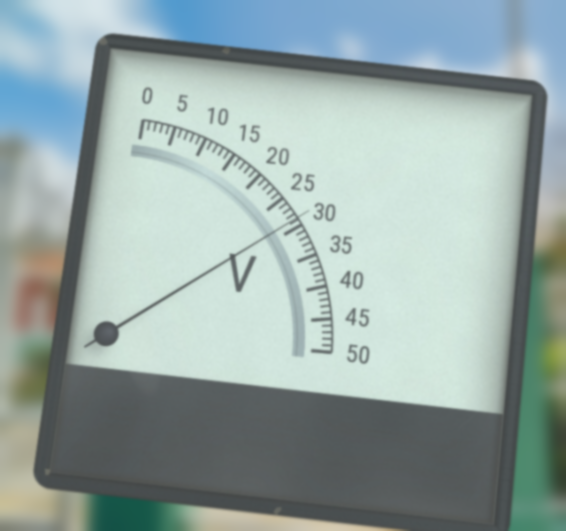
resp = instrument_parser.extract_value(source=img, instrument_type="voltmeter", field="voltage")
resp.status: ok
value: 29 V
